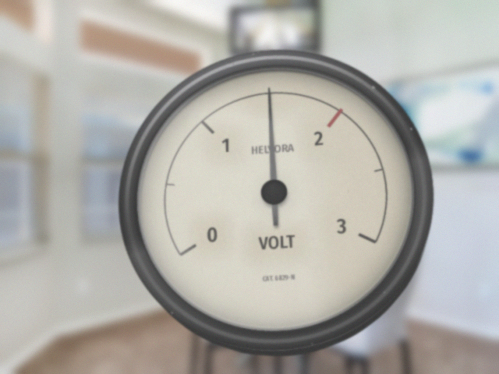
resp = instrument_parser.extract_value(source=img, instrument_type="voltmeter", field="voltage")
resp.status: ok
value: 1.5 V
